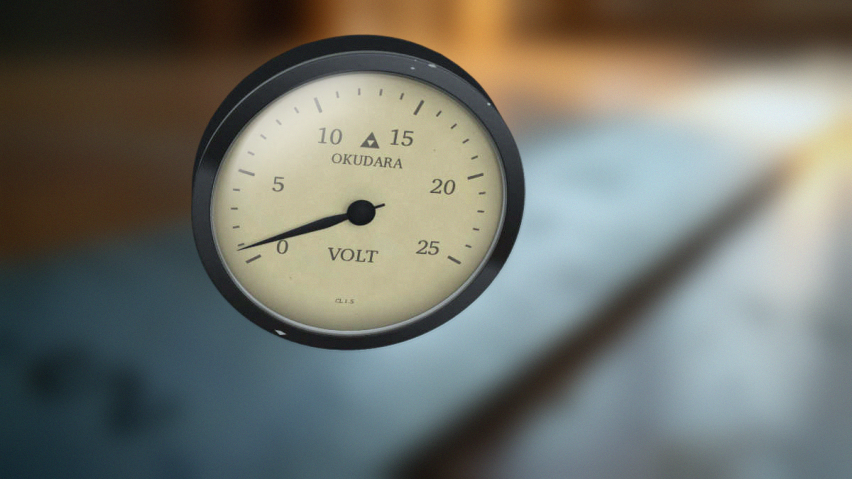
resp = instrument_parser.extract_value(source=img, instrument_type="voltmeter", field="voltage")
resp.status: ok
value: 1 V
